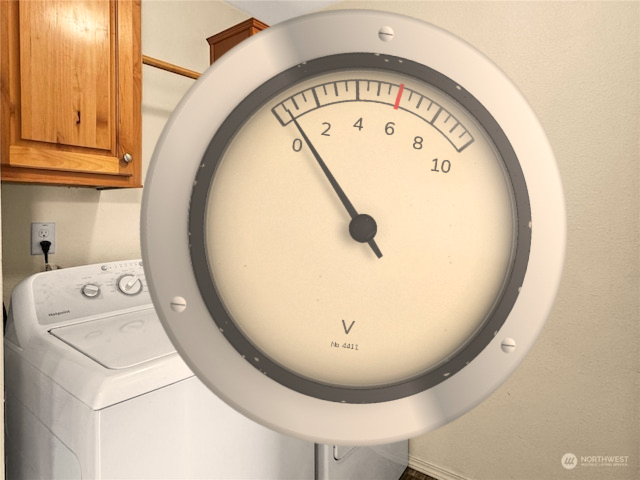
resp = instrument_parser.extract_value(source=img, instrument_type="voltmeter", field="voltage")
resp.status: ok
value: 0.5 V
